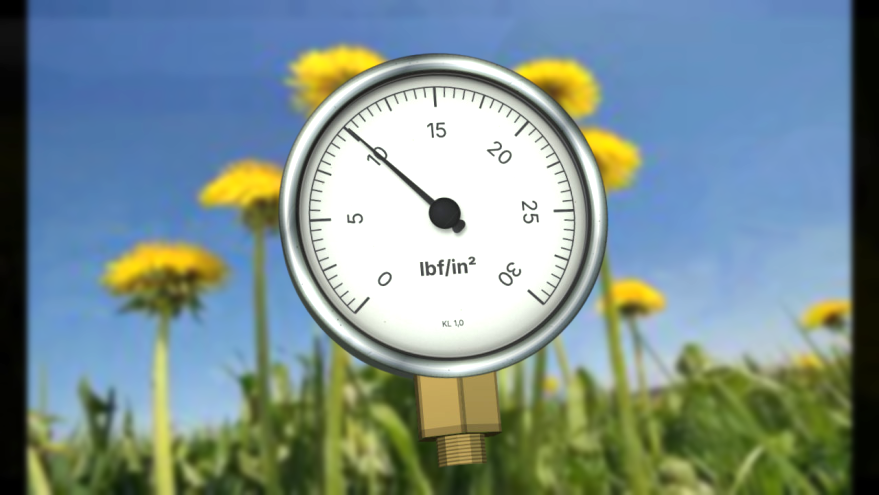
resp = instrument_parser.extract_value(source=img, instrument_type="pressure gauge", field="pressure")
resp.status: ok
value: 10 psi
